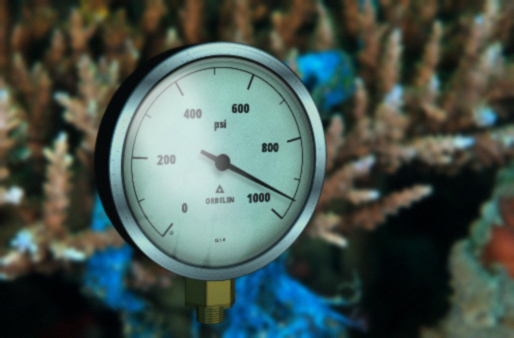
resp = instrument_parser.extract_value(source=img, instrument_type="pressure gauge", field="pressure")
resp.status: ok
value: 950 psi
